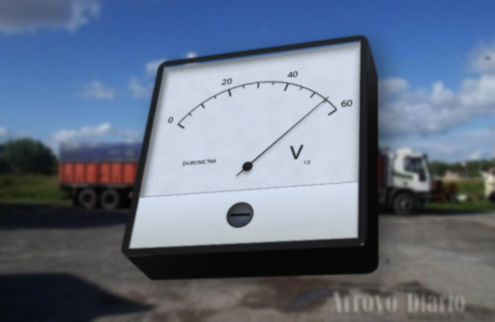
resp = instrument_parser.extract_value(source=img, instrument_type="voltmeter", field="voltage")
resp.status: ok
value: 55 V
